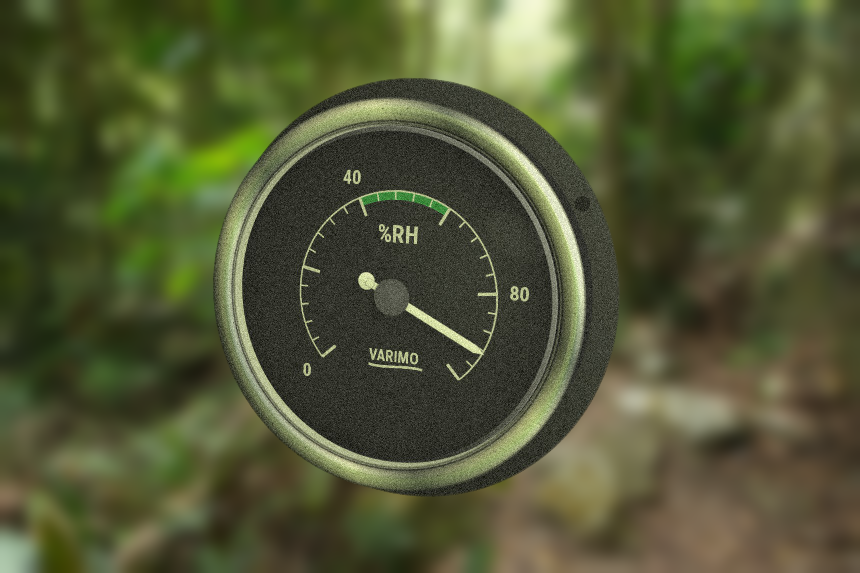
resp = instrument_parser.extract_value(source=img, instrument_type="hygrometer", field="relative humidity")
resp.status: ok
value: 92 %
